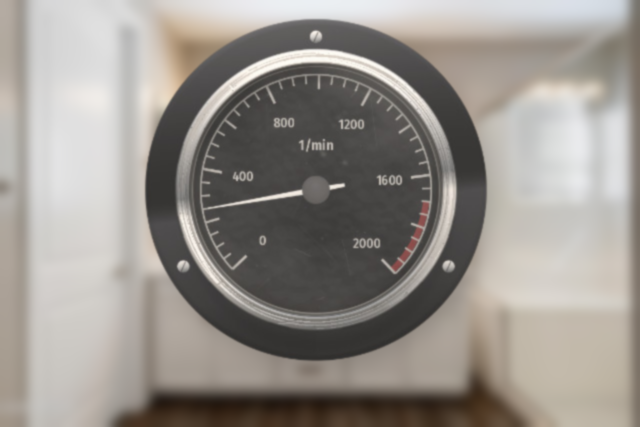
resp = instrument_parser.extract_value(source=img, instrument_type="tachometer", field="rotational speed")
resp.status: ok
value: 250 rpm
